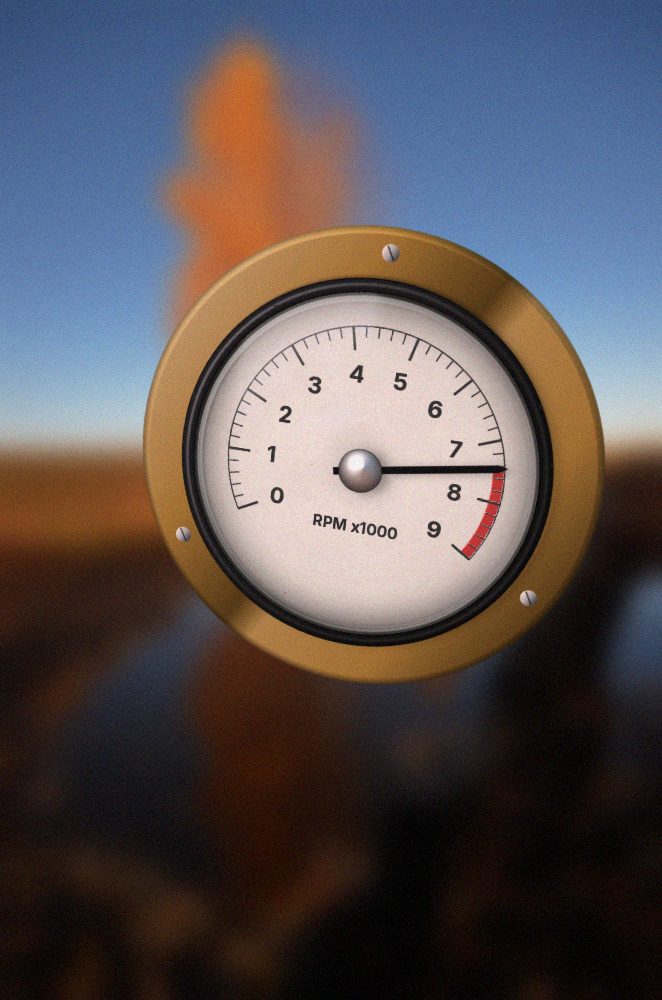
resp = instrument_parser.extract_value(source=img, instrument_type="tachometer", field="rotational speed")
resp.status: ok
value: 7400 rpm
